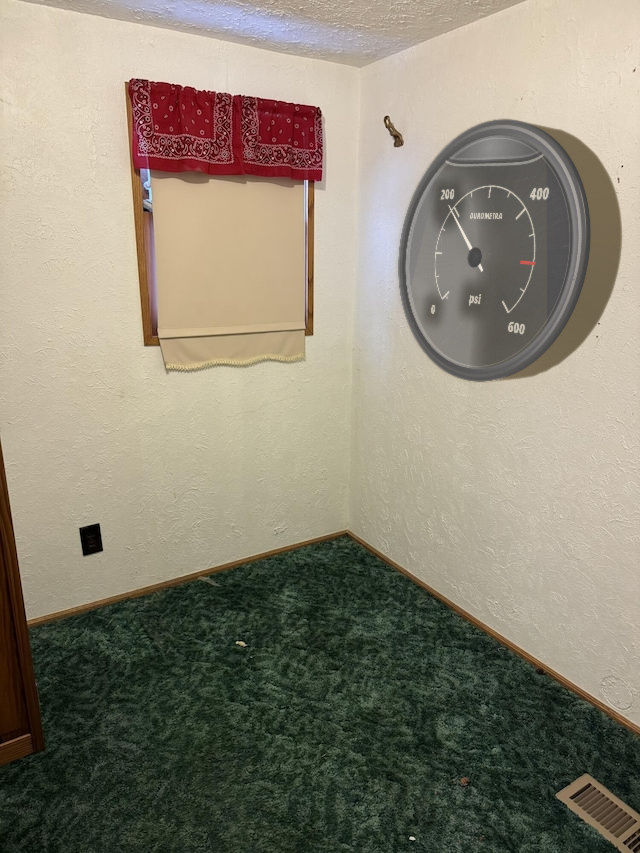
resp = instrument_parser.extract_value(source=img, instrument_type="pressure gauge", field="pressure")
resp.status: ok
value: 200 psi
